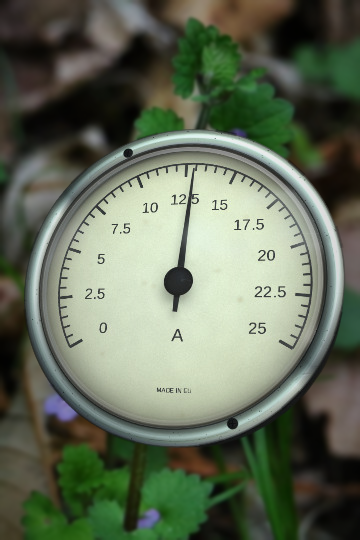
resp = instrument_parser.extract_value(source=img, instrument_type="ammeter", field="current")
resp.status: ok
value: 13 A
